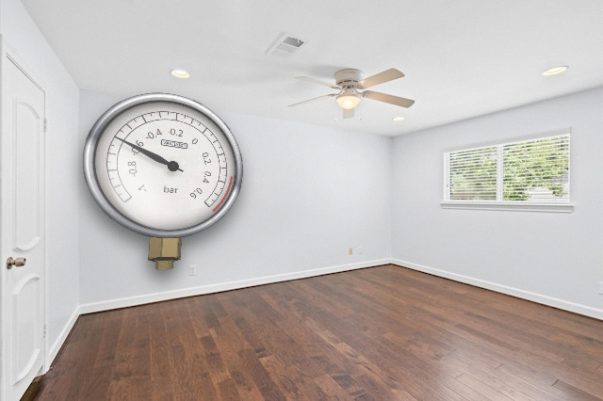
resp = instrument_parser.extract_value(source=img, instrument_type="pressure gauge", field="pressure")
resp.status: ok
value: -0.6 bar
